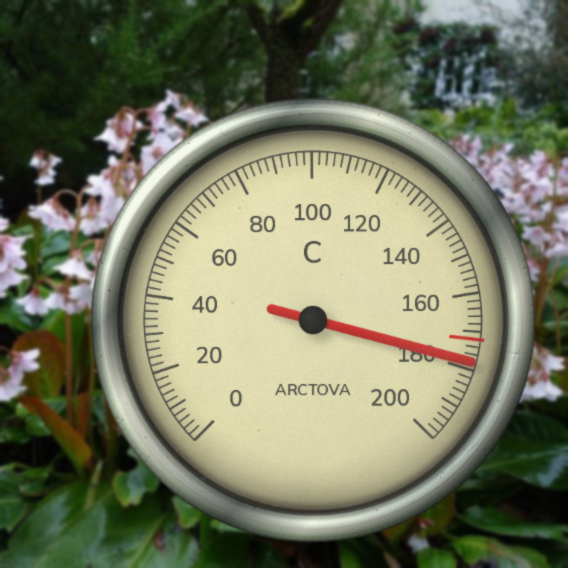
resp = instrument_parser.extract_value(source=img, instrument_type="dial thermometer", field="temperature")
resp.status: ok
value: 178 °C
